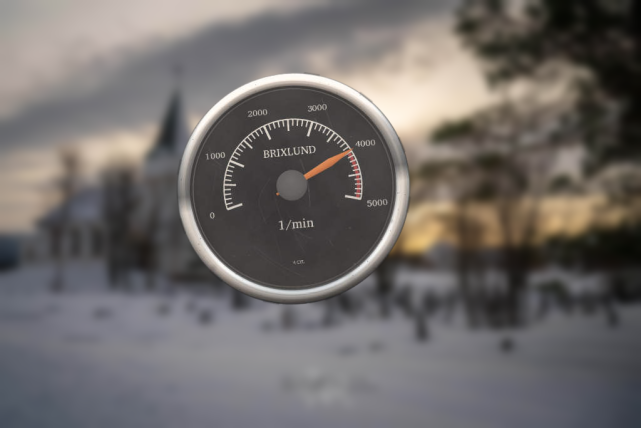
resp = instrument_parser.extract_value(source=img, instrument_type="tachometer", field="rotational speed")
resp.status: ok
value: 4000 rpm
